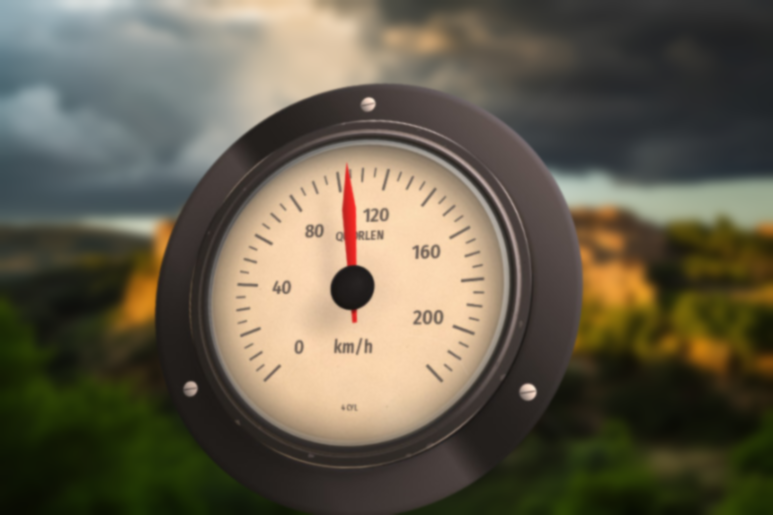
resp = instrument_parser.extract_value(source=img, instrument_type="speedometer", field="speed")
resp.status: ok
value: 105 km/h
